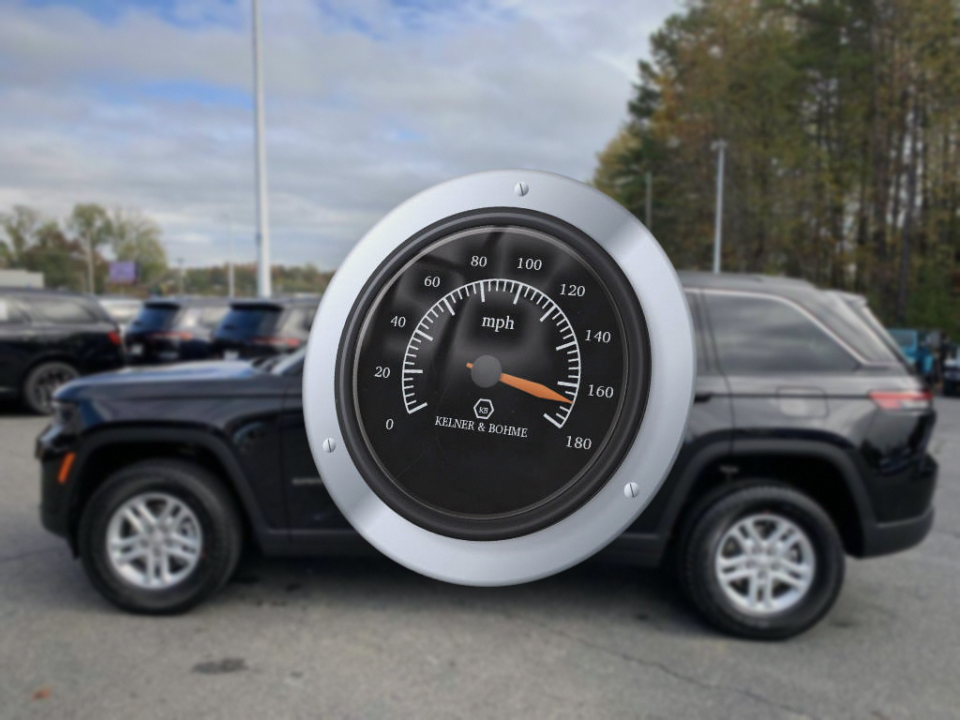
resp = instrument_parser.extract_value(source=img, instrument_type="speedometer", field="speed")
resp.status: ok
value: 168 mph
